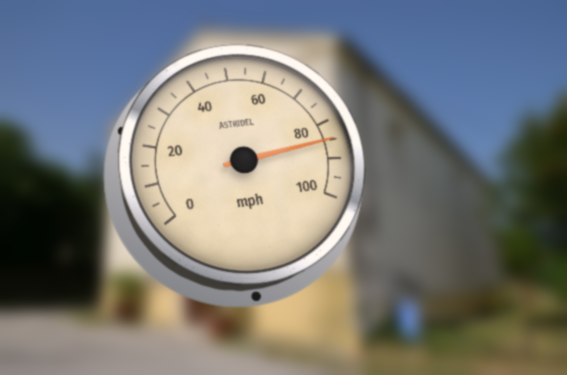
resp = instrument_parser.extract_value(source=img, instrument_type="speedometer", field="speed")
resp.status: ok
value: 85 mph
